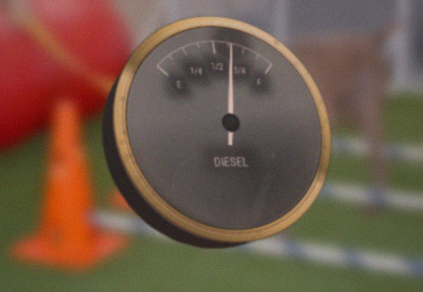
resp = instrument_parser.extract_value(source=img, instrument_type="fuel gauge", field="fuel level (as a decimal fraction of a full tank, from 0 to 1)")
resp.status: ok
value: 0.625
